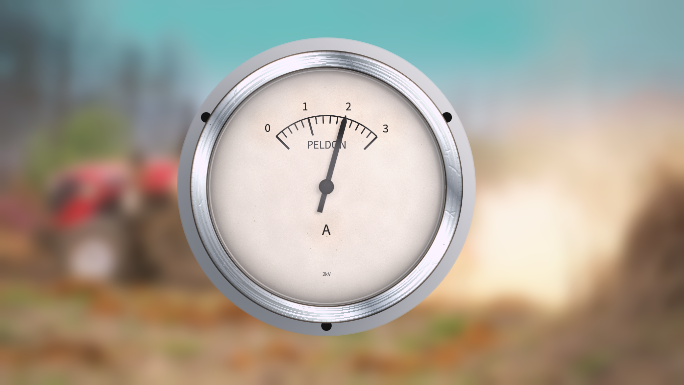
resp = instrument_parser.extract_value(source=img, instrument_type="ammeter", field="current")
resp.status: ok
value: 2 A
